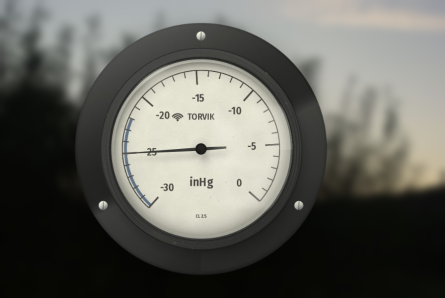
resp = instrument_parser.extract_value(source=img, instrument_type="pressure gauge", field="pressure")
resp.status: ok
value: -25 inHg
